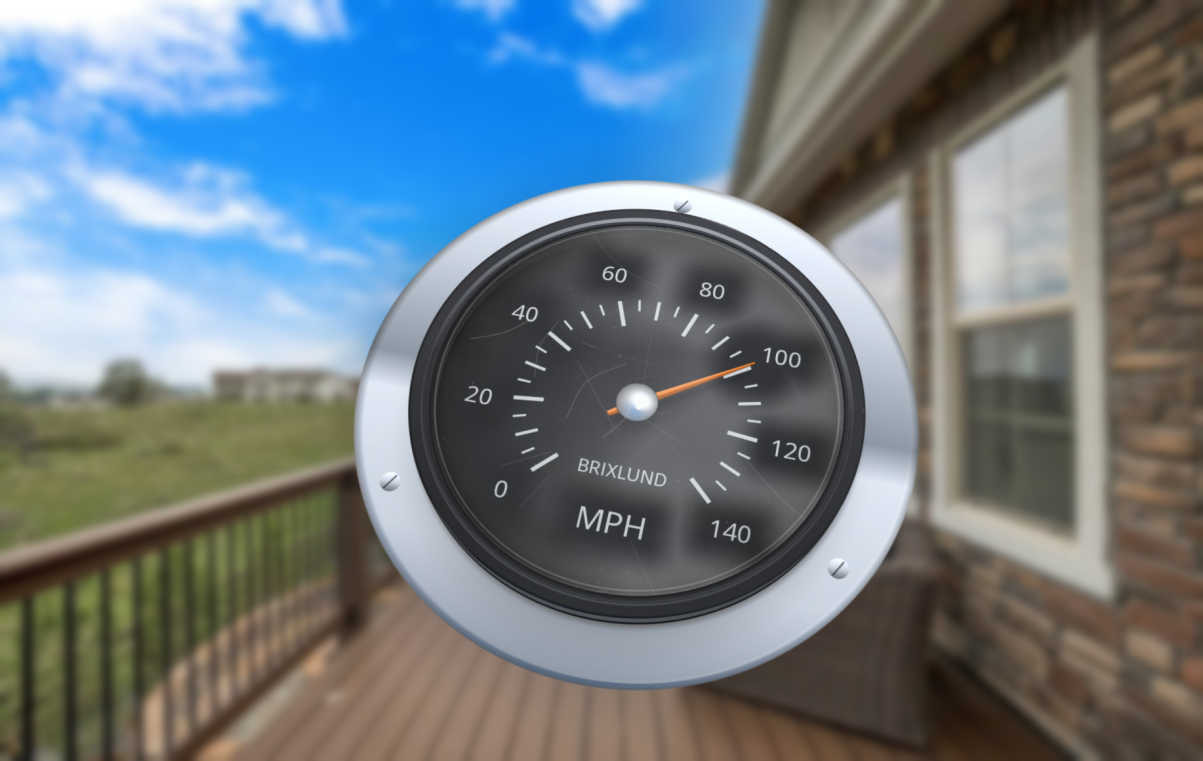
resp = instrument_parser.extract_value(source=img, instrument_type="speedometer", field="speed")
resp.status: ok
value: 100 mph
